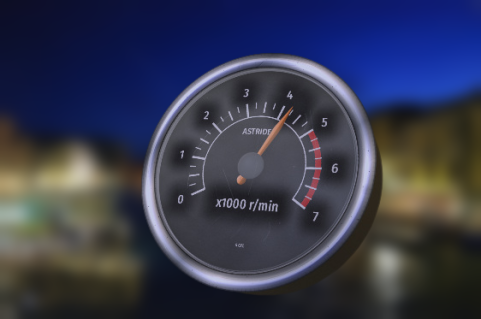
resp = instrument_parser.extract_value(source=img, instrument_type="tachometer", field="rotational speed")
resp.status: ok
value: 4250 rpm
